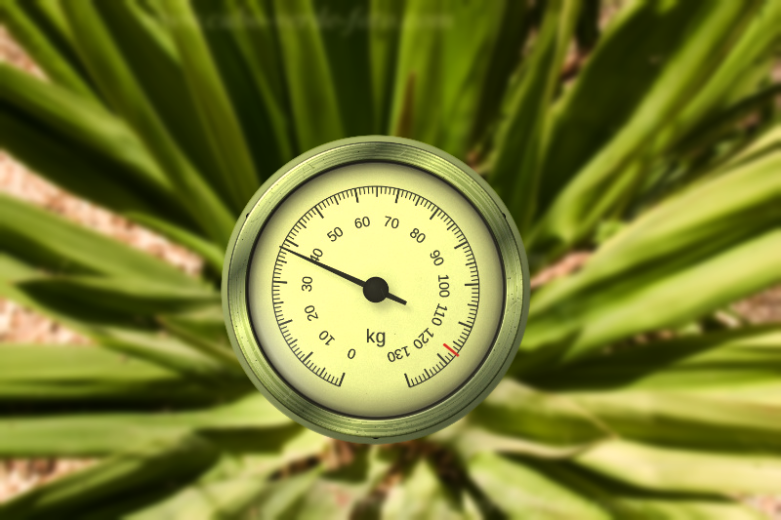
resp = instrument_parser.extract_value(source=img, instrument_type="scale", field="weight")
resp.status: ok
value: 38 kg
